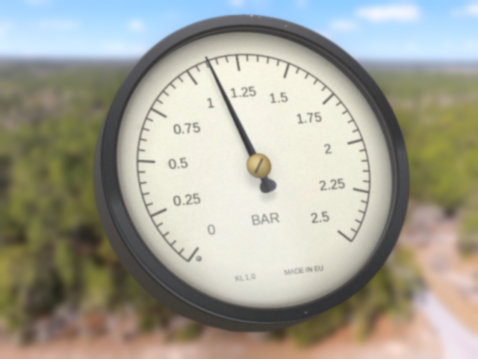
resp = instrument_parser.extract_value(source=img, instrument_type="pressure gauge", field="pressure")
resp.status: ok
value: 1.1 bar
